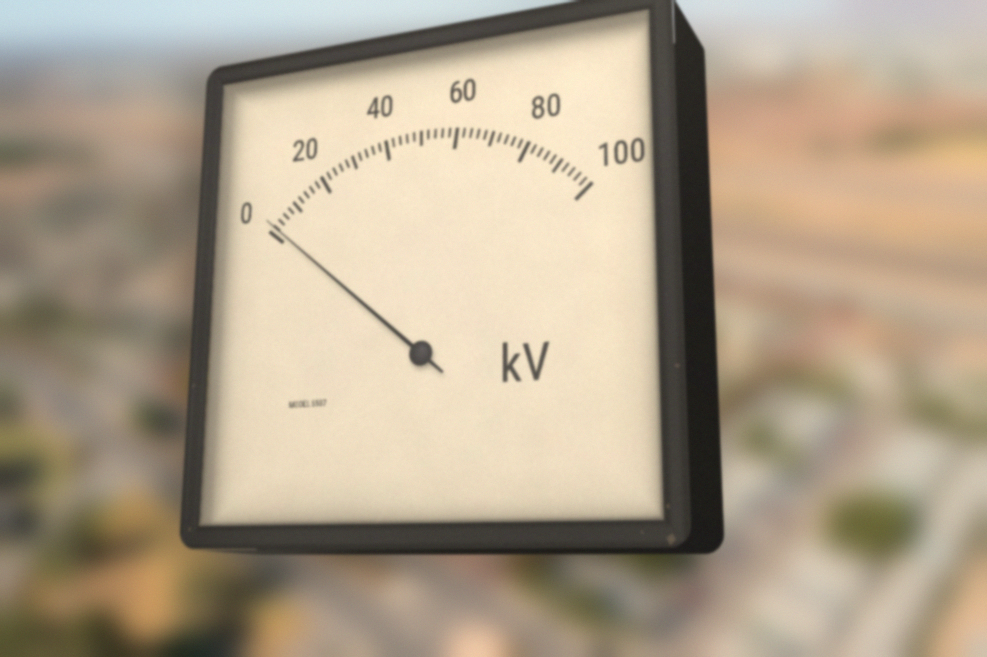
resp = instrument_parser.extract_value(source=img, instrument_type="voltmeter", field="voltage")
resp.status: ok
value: 2 kV
